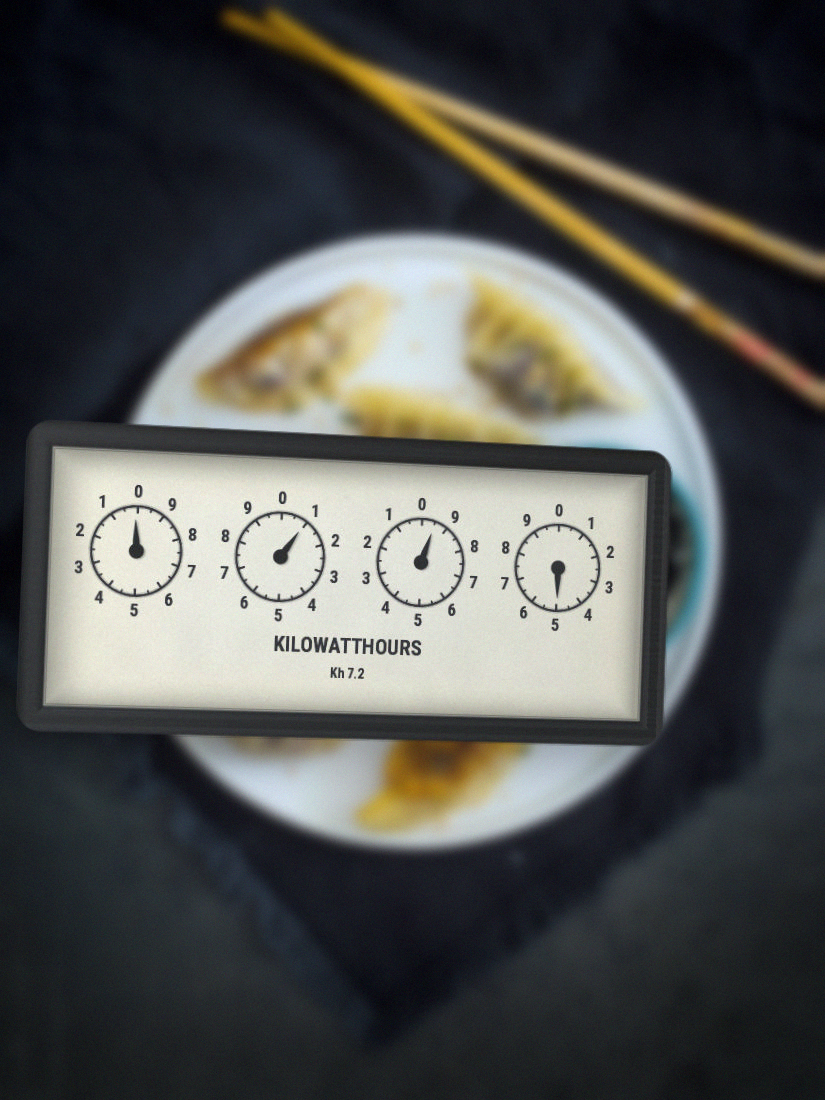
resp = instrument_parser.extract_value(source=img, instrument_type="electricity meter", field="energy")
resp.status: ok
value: 95 kWh
